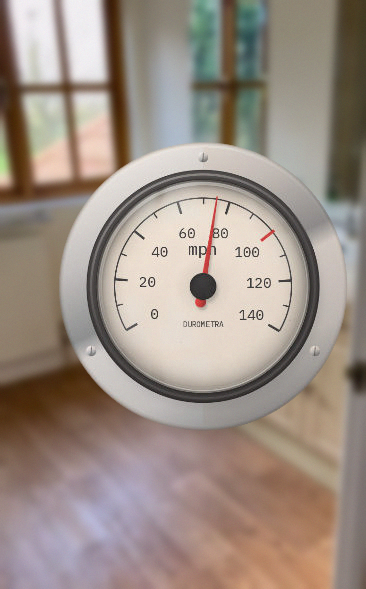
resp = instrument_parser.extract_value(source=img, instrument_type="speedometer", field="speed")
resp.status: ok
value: 75 mph
